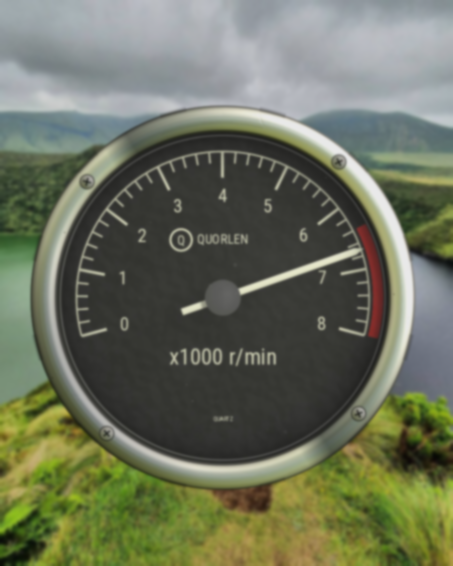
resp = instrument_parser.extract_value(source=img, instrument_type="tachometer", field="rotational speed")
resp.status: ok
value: 6700 rpm
